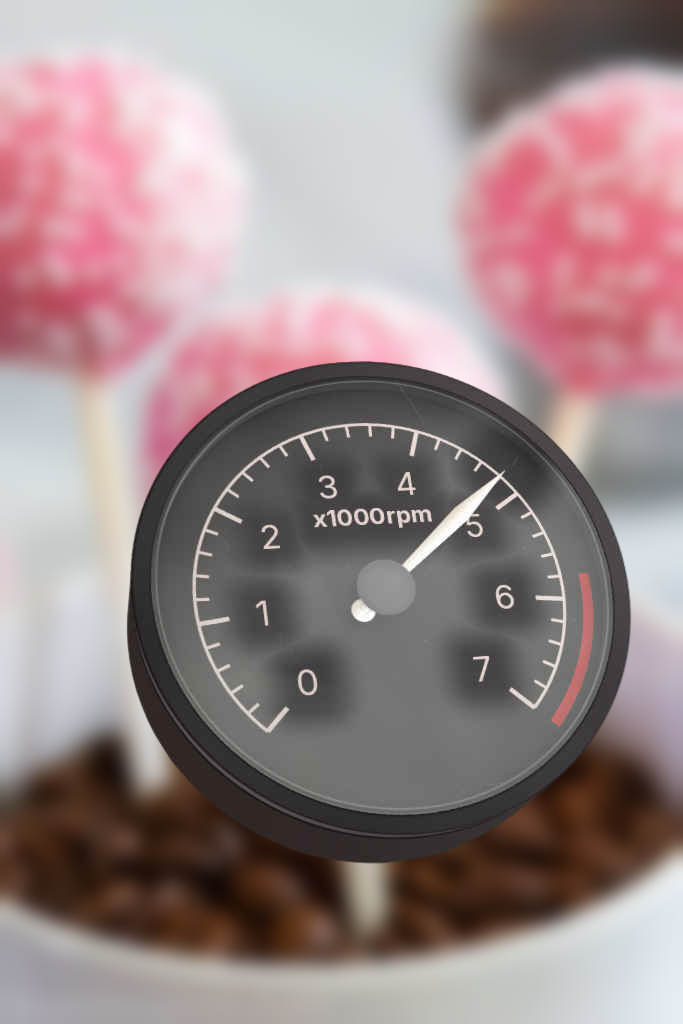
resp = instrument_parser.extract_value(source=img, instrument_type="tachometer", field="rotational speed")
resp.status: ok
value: 4800 rpm
